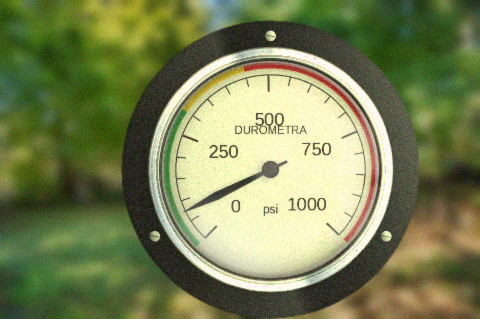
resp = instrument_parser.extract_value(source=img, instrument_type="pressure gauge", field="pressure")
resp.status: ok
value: 75 psi
